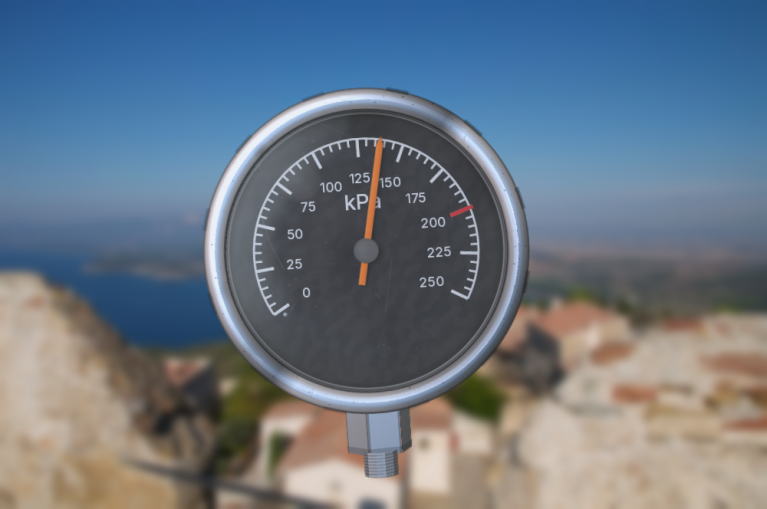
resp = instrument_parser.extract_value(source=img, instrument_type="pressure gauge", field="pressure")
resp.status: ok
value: 137.5 kPa
